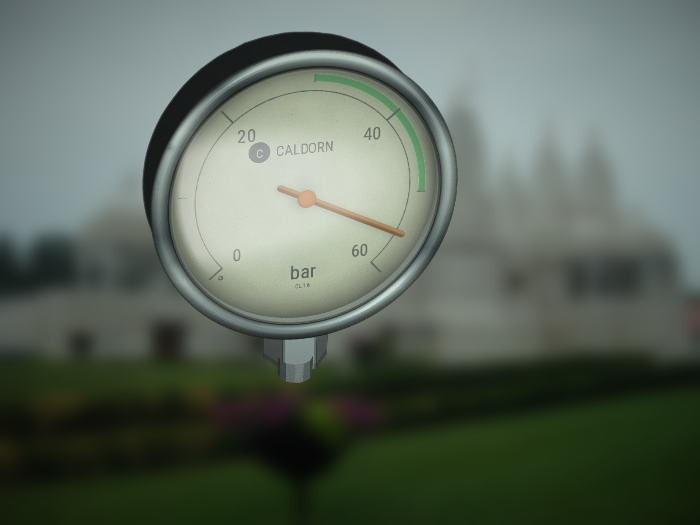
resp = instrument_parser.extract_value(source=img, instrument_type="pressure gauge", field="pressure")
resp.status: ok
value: 55 bar
